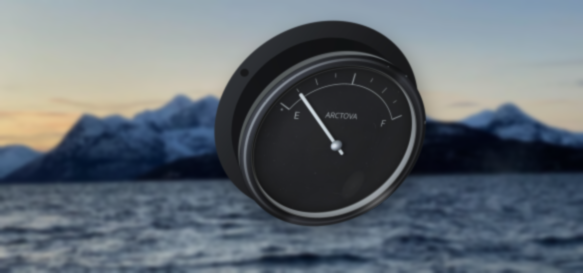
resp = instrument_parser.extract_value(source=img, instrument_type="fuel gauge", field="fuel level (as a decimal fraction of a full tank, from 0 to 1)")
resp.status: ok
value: 0.125
